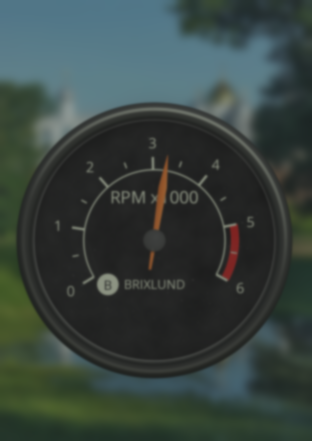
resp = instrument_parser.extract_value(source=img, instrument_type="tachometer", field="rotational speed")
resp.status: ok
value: 3250 rpm
